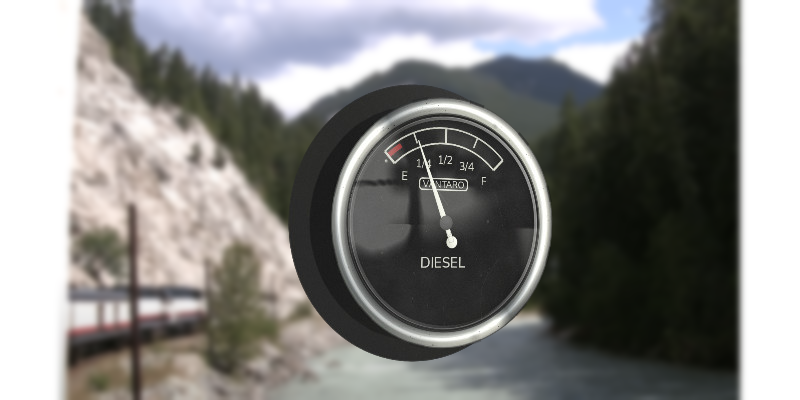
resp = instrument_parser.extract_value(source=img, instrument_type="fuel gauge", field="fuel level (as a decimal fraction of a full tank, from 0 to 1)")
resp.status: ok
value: 0.25
